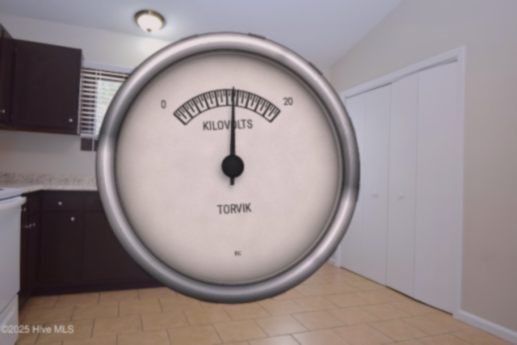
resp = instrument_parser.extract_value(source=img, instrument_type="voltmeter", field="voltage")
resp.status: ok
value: 11 kV
